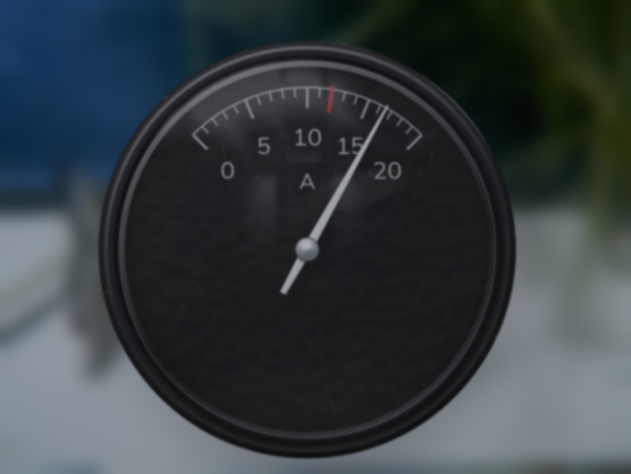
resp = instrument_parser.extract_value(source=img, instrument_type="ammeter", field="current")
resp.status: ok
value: 16.5 A
